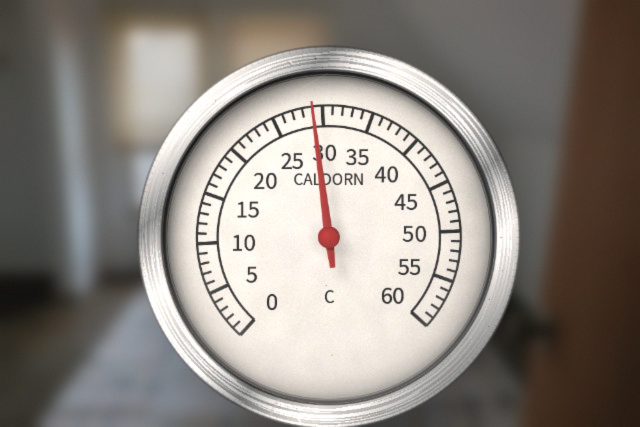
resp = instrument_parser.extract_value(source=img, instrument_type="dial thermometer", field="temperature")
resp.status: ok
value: 29 °C
